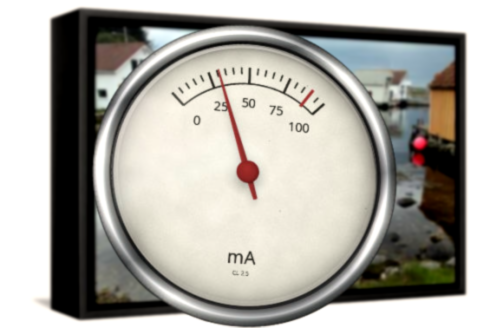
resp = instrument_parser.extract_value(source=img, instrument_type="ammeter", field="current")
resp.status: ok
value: 30 mA
